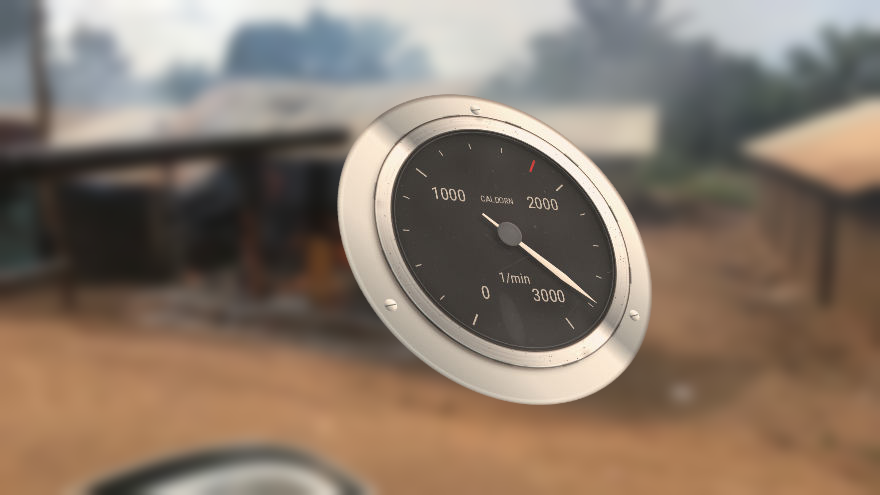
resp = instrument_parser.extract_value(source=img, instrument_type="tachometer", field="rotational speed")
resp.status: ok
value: 2800 rpm
